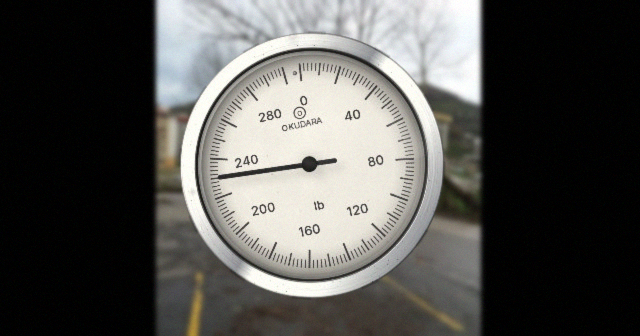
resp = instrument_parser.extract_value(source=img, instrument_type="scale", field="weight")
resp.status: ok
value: 230 lb
